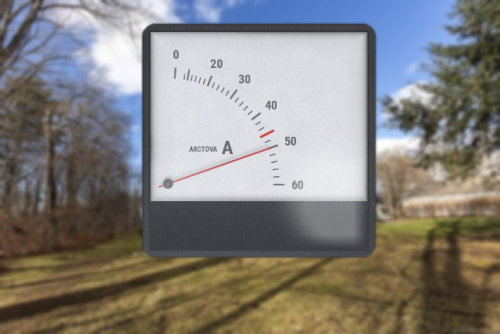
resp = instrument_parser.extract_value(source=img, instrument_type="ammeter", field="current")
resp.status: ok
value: 50 A
